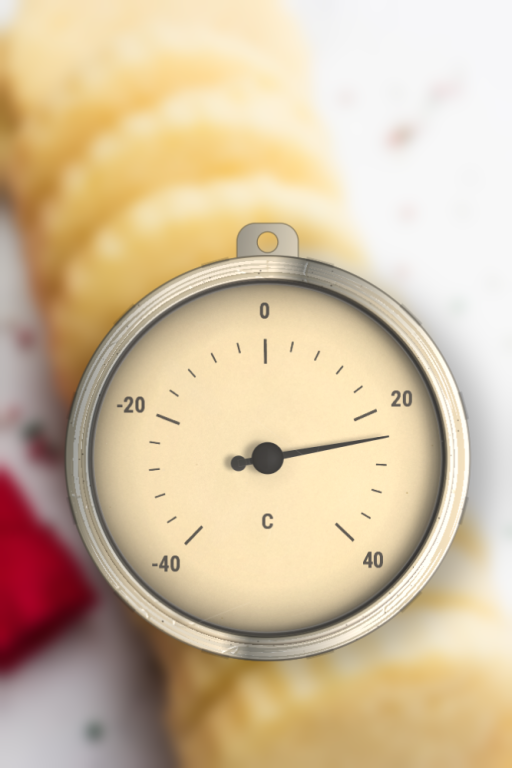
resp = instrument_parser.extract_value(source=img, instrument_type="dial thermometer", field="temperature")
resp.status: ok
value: 24 °C
